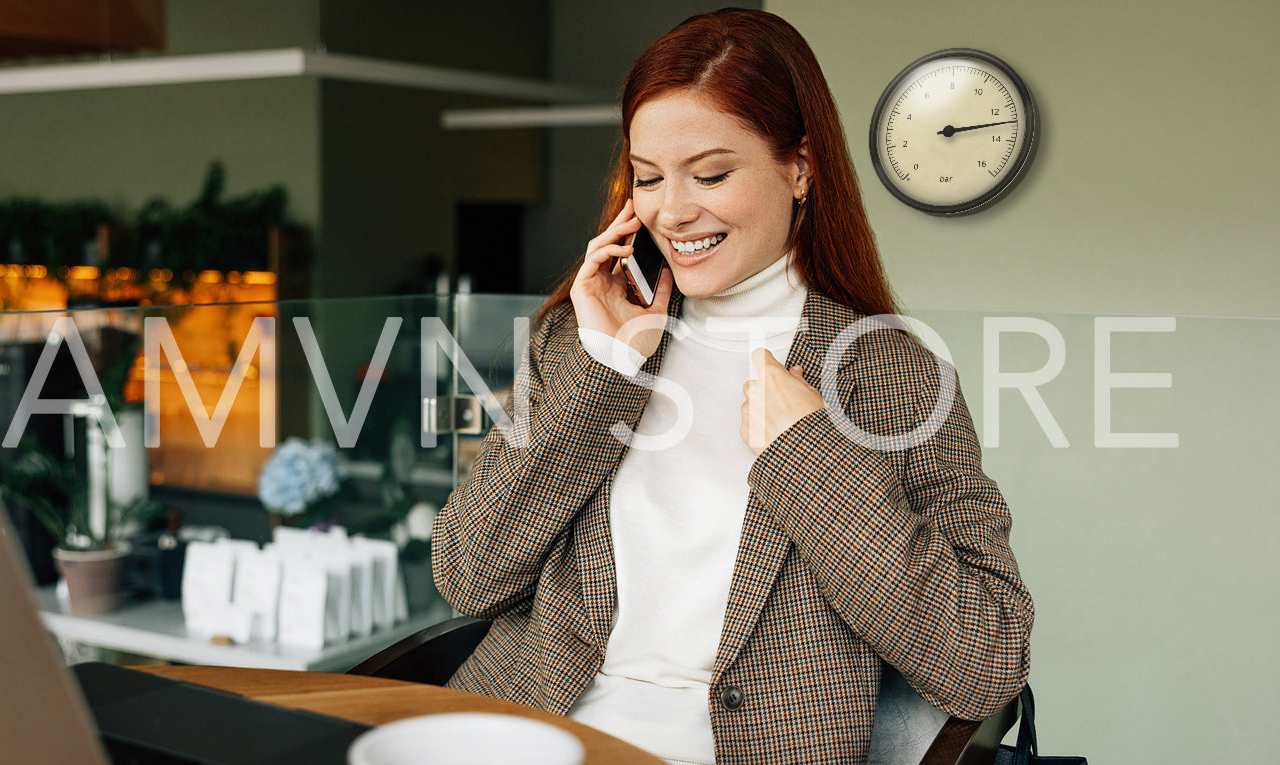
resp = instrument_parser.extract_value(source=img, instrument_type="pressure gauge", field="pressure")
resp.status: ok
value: 13 bar
